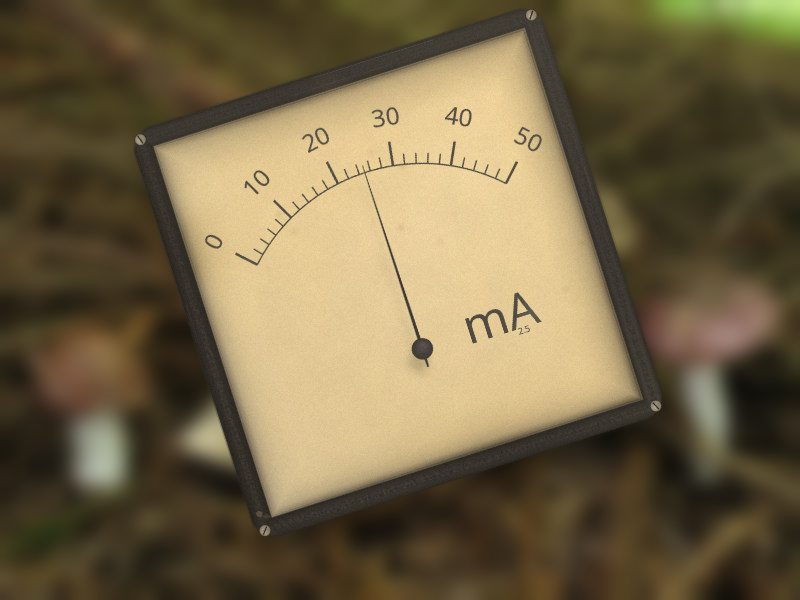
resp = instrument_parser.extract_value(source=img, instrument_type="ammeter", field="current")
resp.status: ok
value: 25 mA
